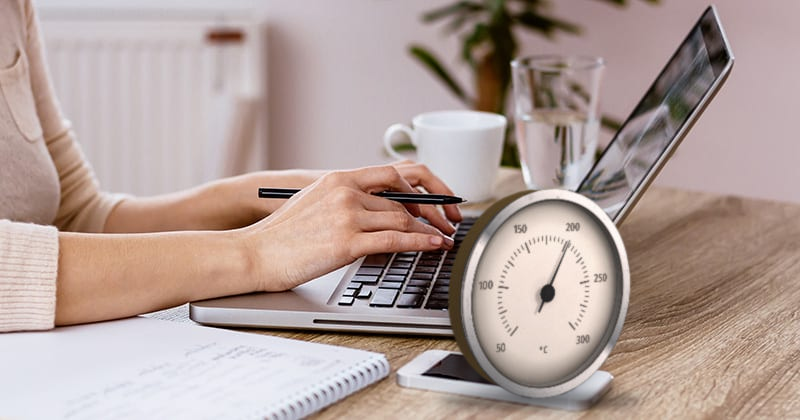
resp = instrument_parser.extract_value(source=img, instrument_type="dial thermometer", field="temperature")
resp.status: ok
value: 200 °C
